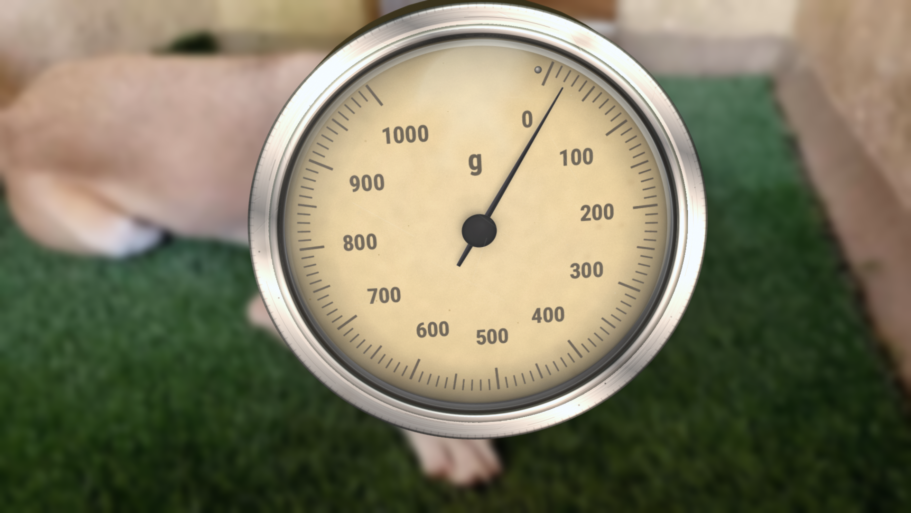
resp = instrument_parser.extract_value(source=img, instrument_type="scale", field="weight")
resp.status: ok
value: 20 g
